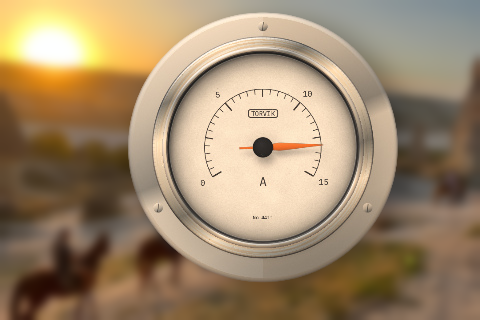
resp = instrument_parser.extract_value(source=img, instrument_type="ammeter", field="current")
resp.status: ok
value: 13 A
